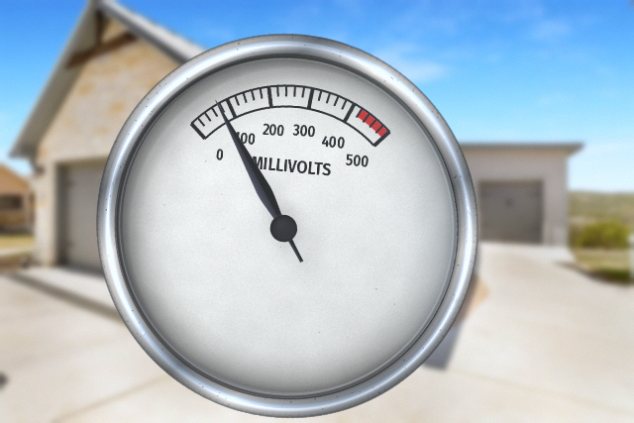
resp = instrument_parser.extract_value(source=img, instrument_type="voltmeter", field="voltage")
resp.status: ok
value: 80 mV
